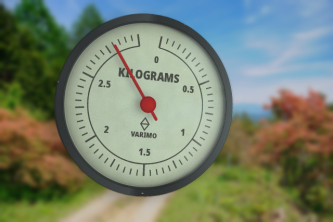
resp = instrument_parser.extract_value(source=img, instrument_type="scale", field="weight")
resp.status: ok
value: 2.8 kg
